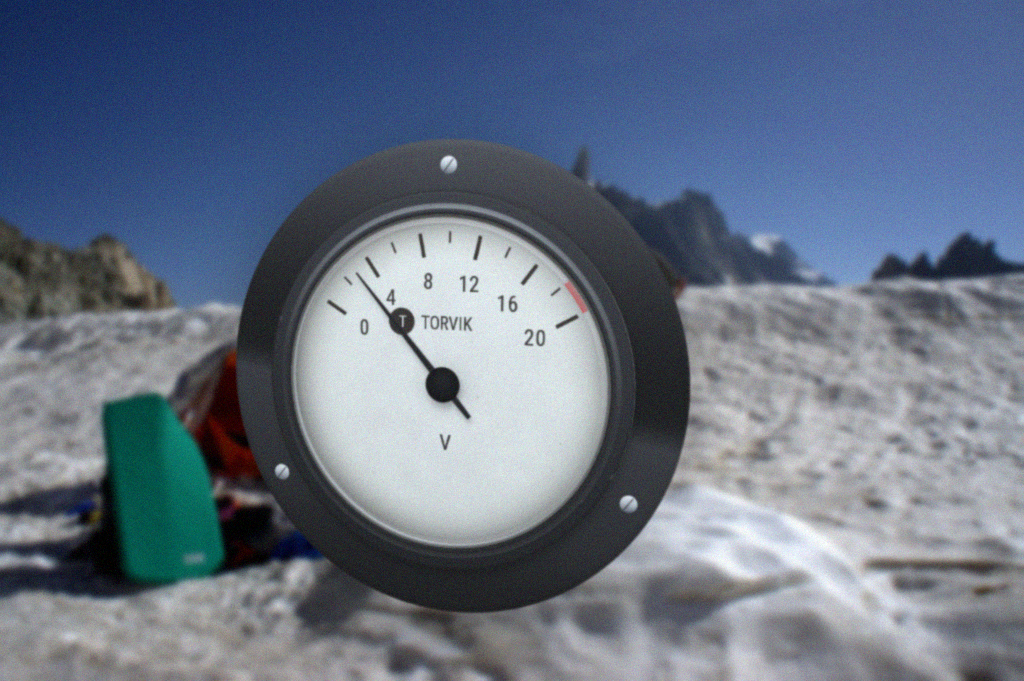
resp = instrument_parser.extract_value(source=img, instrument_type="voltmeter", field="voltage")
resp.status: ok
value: 3 V
